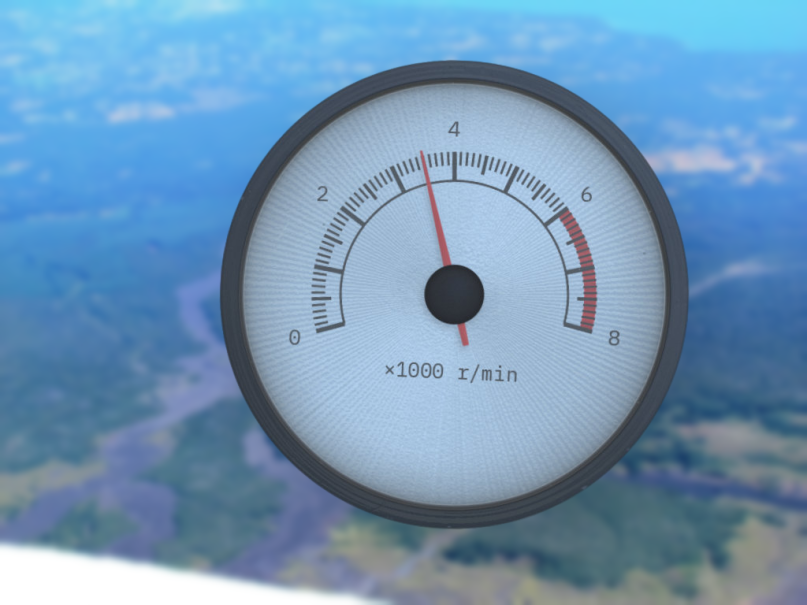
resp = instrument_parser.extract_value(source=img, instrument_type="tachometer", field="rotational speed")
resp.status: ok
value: 3500 rpm
